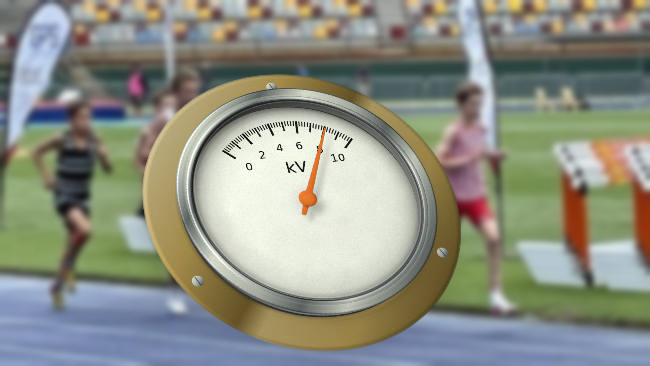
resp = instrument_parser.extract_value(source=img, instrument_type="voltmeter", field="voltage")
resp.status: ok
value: 8 kV
